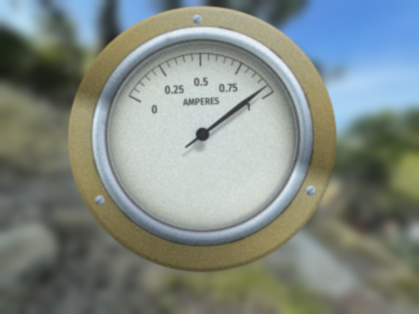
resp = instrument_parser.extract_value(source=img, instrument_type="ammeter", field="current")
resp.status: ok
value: 0.95 A
